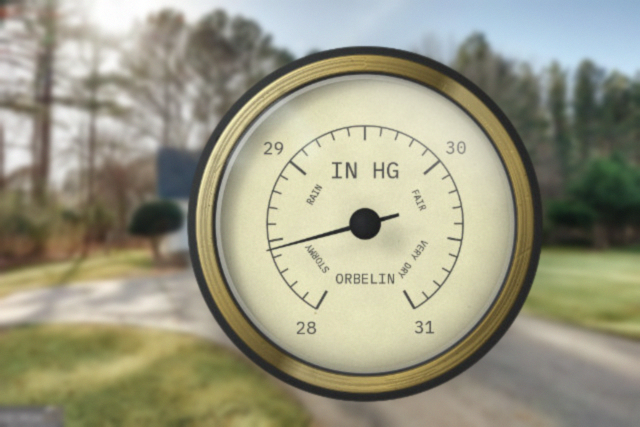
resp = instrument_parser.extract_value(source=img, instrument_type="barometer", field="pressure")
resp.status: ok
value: 28.45 inHg
